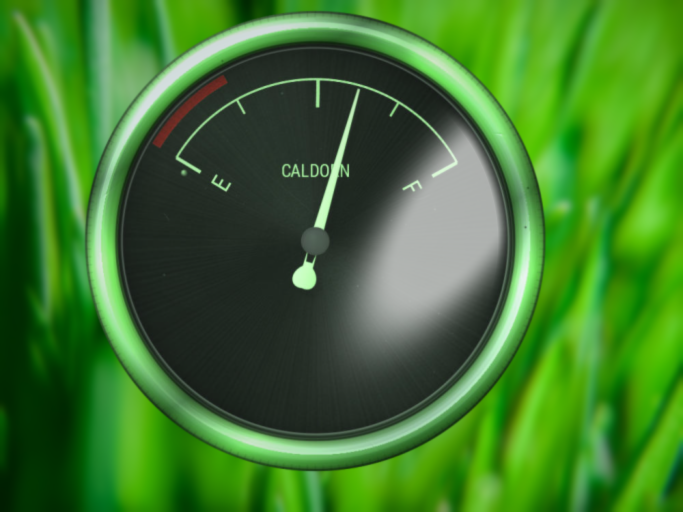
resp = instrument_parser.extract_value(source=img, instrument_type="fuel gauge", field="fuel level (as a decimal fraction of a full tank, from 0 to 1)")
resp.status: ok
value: 0.625
